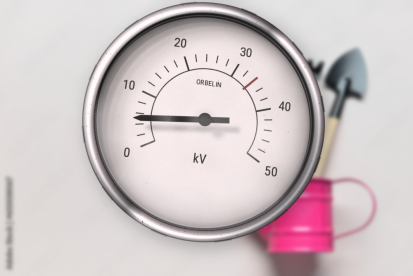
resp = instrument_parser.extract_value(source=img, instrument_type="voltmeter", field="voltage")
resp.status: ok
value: 5 kV
